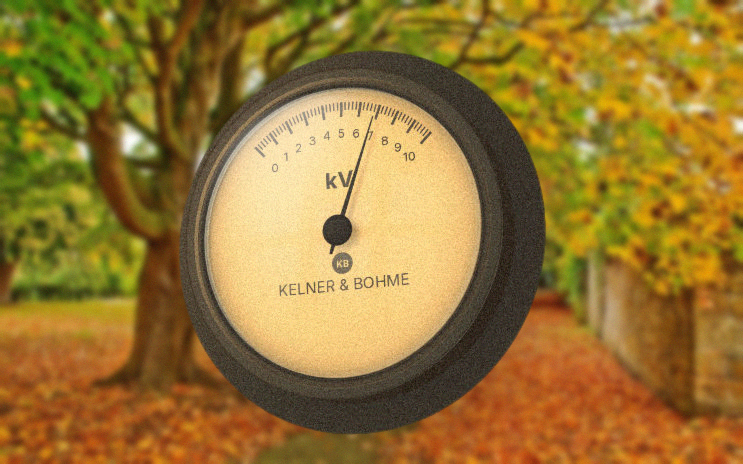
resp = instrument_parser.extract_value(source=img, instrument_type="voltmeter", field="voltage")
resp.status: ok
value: 7 kV
